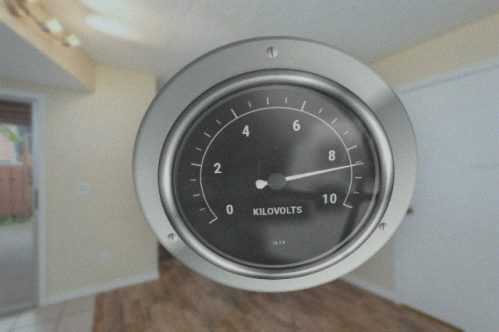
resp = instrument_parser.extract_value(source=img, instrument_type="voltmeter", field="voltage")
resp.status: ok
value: 8.5 kV
